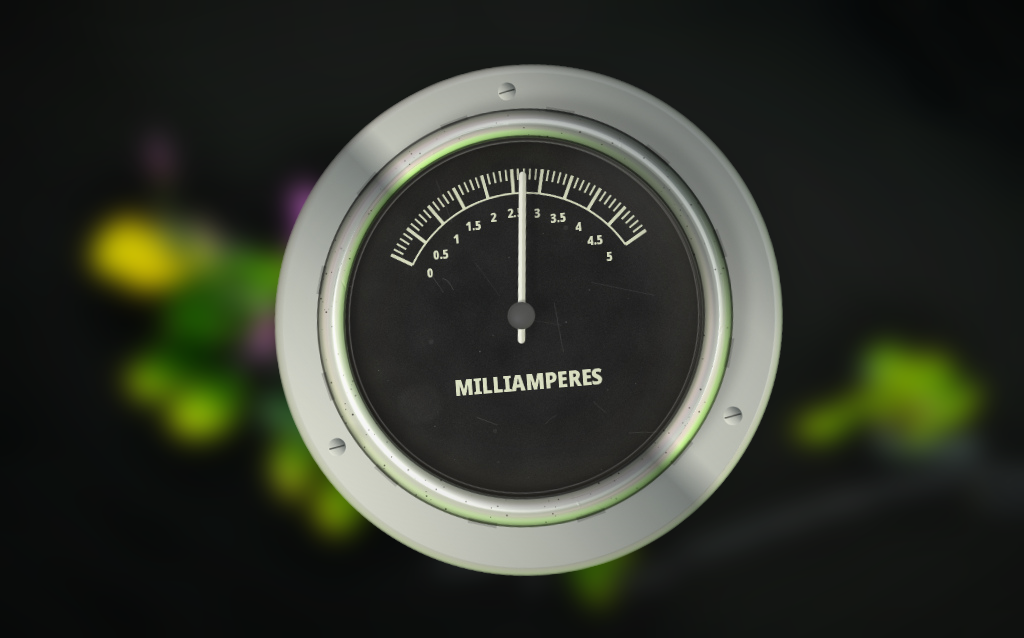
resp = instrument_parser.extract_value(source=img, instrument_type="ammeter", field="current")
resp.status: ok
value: 2.7 mA
